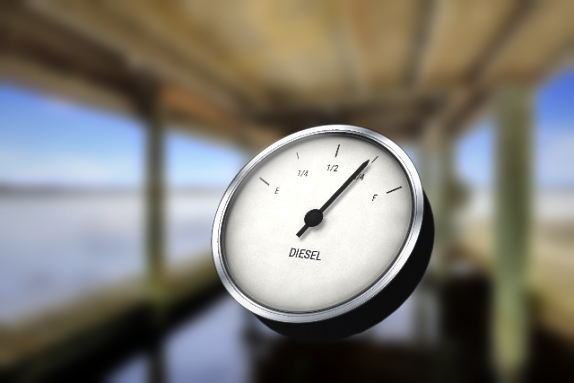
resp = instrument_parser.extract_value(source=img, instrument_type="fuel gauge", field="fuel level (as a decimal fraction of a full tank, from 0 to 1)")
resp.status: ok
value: 0.75
